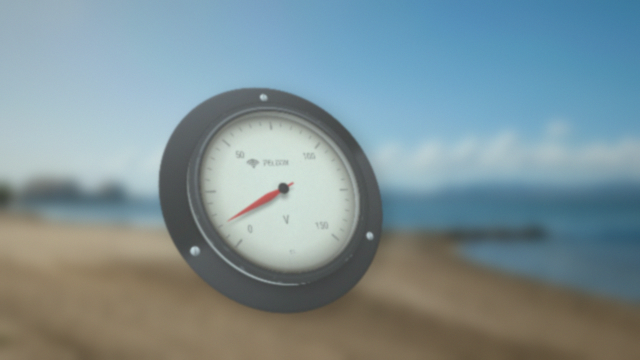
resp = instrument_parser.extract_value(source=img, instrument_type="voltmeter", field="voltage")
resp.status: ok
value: 10 V
